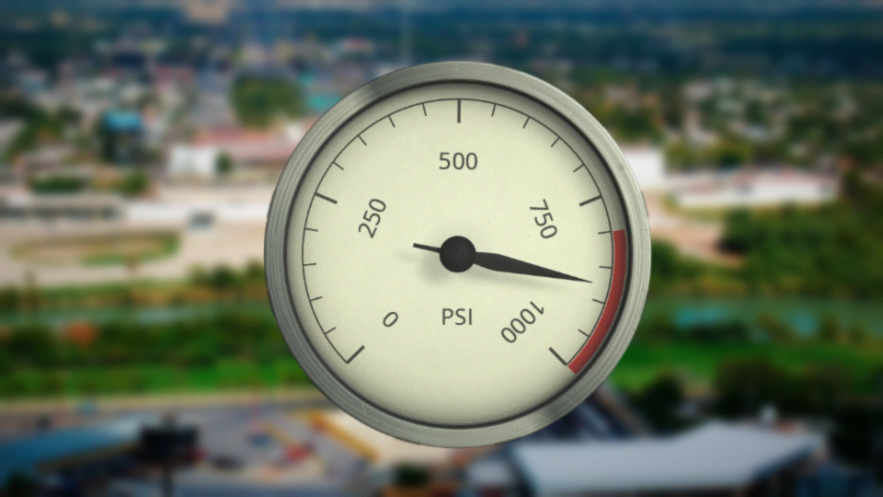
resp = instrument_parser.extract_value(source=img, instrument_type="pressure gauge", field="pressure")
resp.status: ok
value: 875 psi
